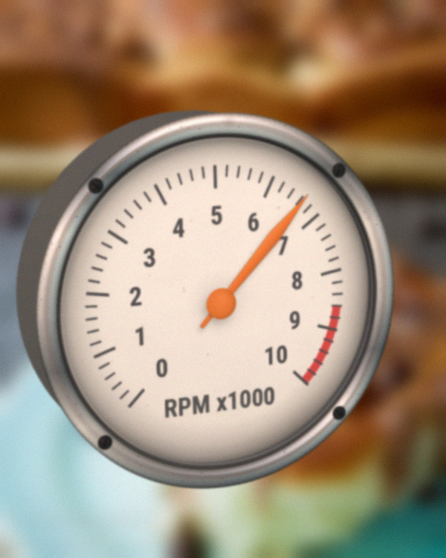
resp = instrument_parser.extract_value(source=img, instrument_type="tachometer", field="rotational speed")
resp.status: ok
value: 6600 rpm
